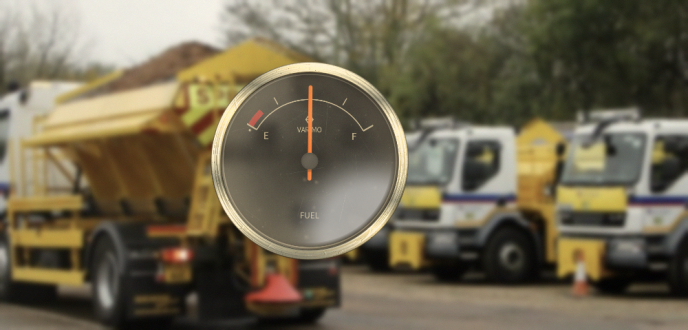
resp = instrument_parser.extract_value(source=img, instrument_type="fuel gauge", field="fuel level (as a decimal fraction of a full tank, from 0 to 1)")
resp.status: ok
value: 0.5
